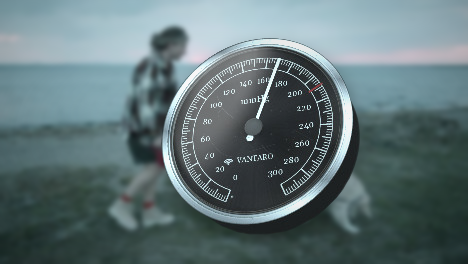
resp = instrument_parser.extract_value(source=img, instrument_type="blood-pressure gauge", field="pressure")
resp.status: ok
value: 170 mmHg
